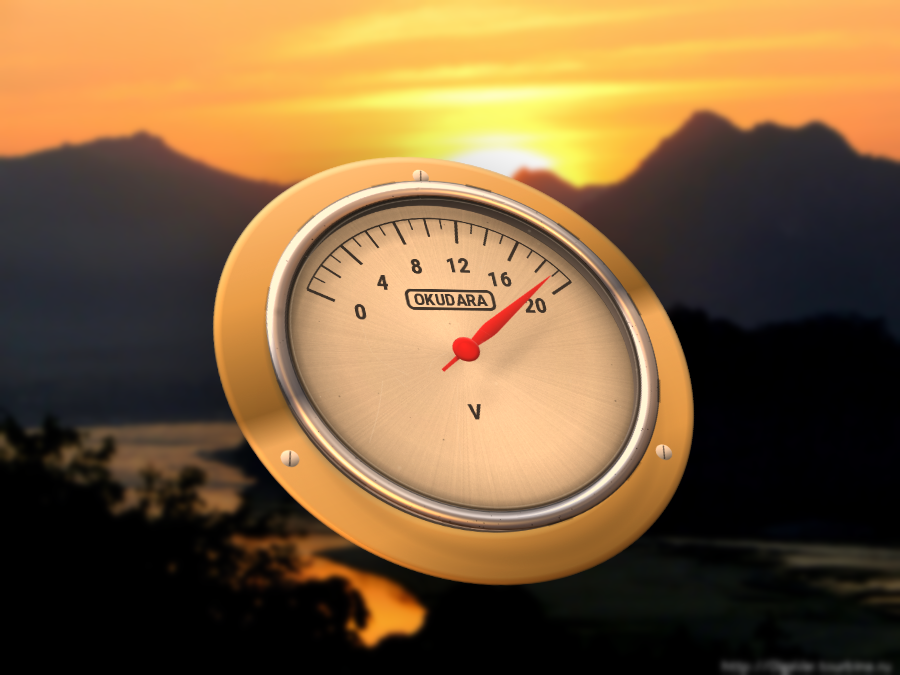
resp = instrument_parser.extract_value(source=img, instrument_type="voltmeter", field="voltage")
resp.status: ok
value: 19 V
